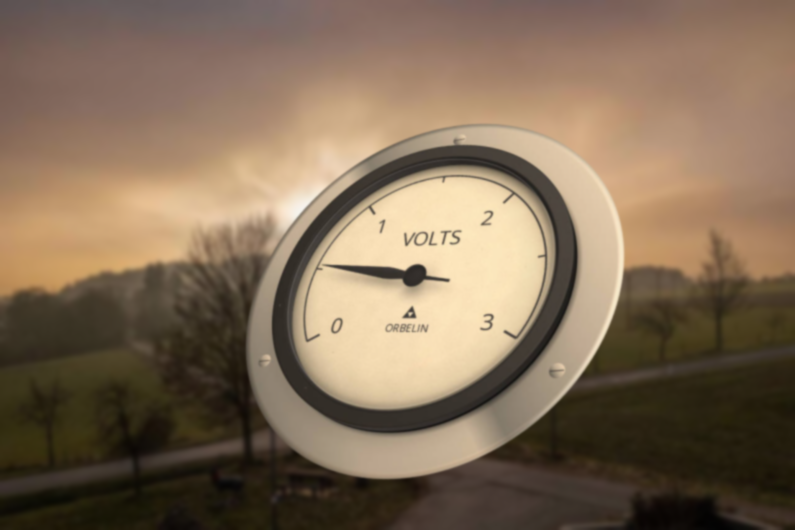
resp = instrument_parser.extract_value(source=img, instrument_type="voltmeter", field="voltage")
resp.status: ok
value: 0.5 V
